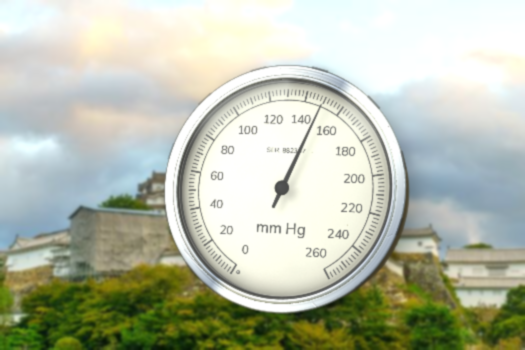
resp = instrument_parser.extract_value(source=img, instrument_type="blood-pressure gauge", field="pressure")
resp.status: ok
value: 150 mmHg
